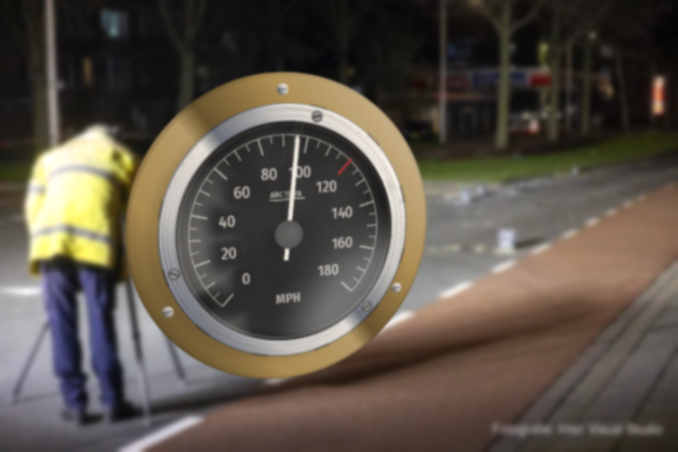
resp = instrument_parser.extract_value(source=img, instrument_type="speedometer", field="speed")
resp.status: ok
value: 95 mph
